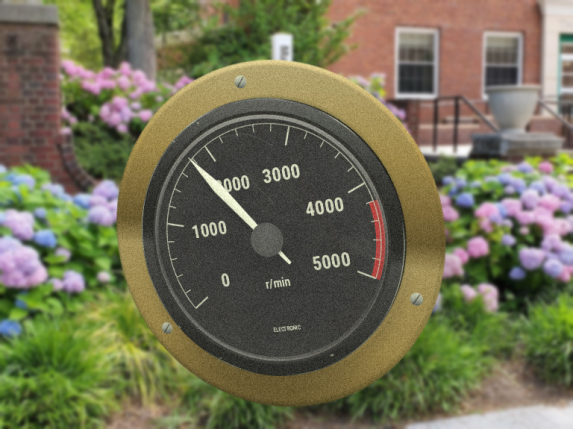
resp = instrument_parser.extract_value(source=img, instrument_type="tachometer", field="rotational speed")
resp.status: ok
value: 1800 rpm
